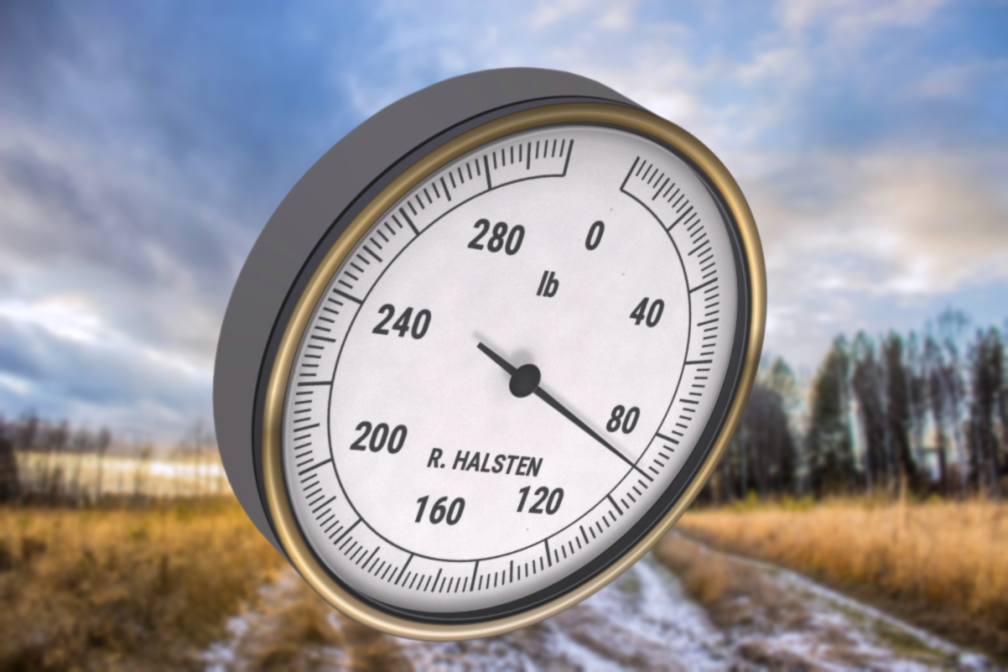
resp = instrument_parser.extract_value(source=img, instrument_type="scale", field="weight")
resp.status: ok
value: 90 lb
